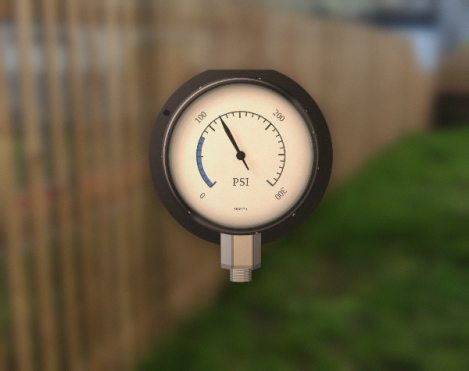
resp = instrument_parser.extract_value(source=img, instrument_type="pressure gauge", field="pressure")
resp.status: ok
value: 120 psi
